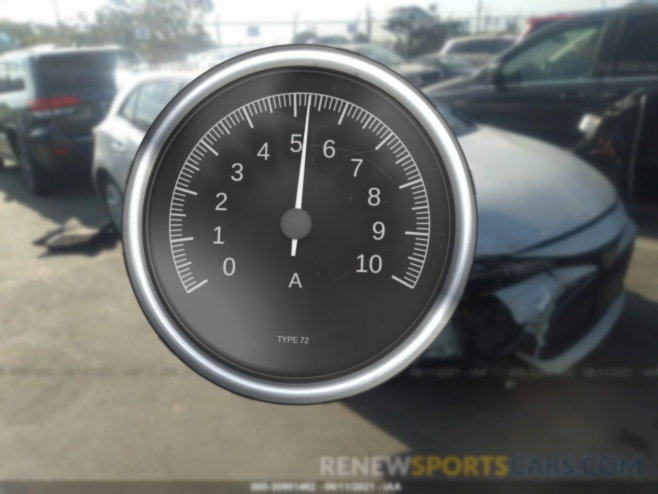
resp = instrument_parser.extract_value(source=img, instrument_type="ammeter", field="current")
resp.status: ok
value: 5.3 A
